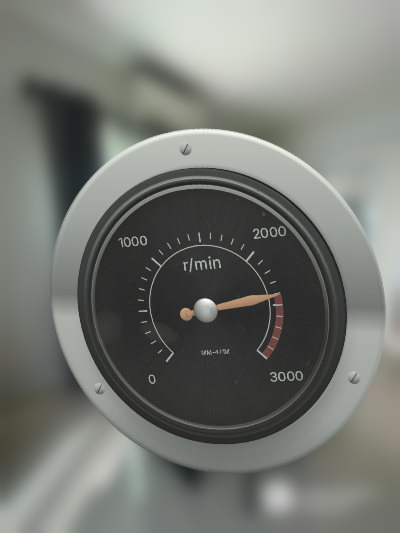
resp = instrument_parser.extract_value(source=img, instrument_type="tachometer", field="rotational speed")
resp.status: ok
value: 2400 rpm
